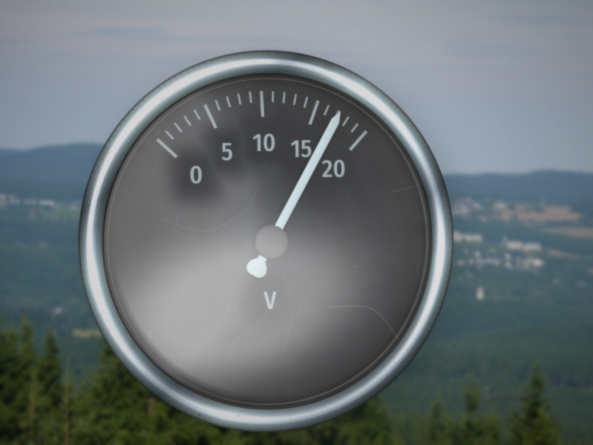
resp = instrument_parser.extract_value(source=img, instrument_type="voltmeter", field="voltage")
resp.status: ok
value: 17 V
